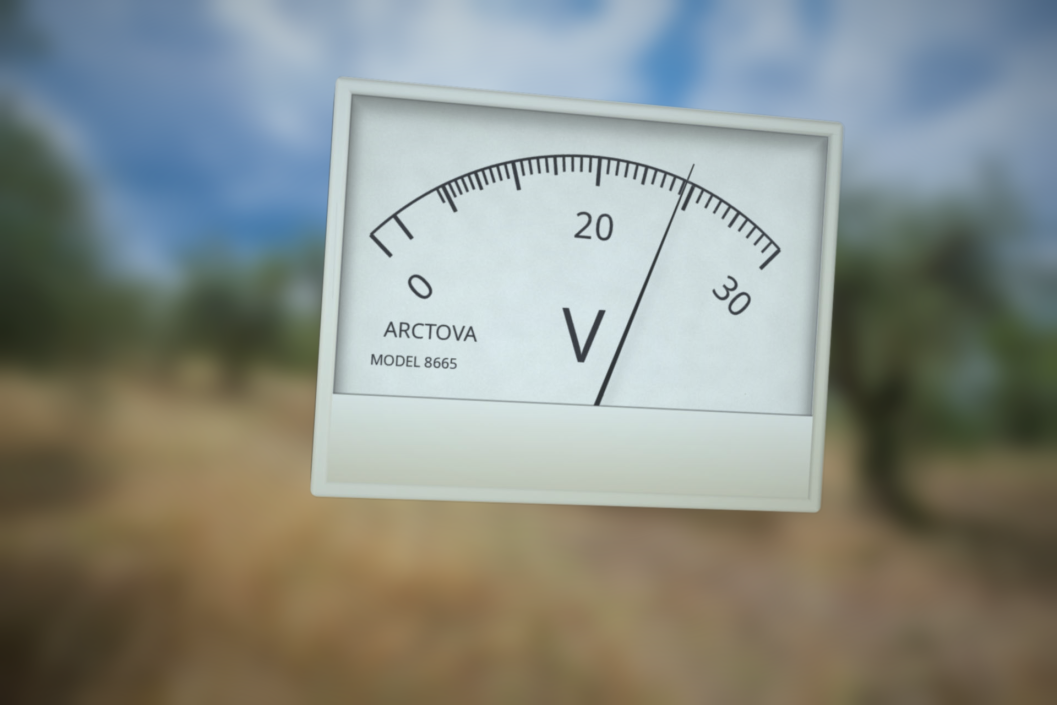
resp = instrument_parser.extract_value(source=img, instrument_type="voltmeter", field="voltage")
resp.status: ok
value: 24.5 V
